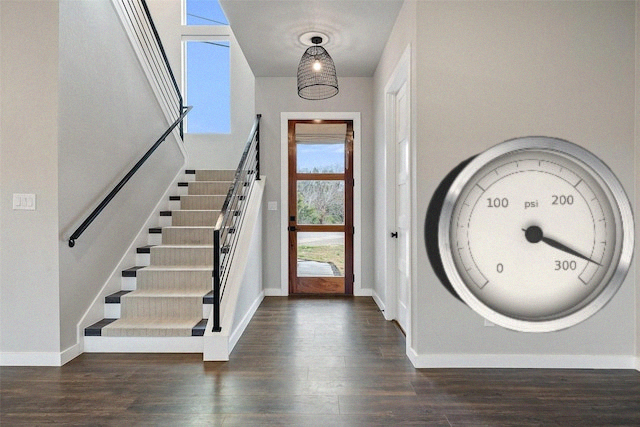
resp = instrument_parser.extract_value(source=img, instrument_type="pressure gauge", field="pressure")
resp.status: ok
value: 280 psi
